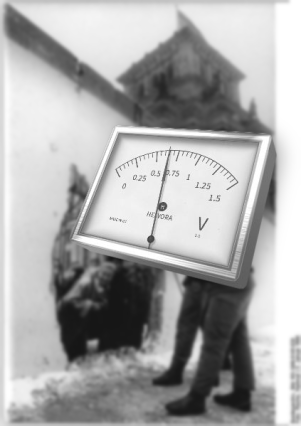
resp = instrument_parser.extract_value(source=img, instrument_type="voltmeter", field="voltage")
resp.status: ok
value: 0.65 V
